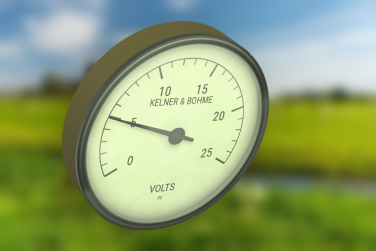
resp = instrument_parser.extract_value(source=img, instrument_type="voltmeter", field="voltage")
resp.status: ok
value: 5 V
